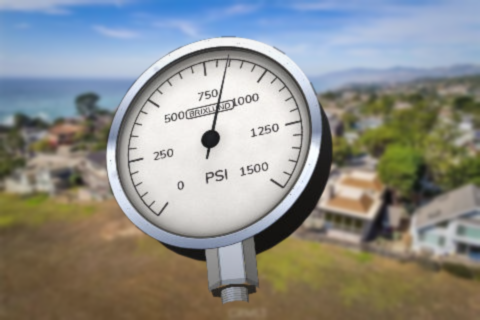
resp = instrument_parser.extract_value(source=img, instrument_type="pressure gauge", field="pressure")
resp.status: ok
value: 850 psi
